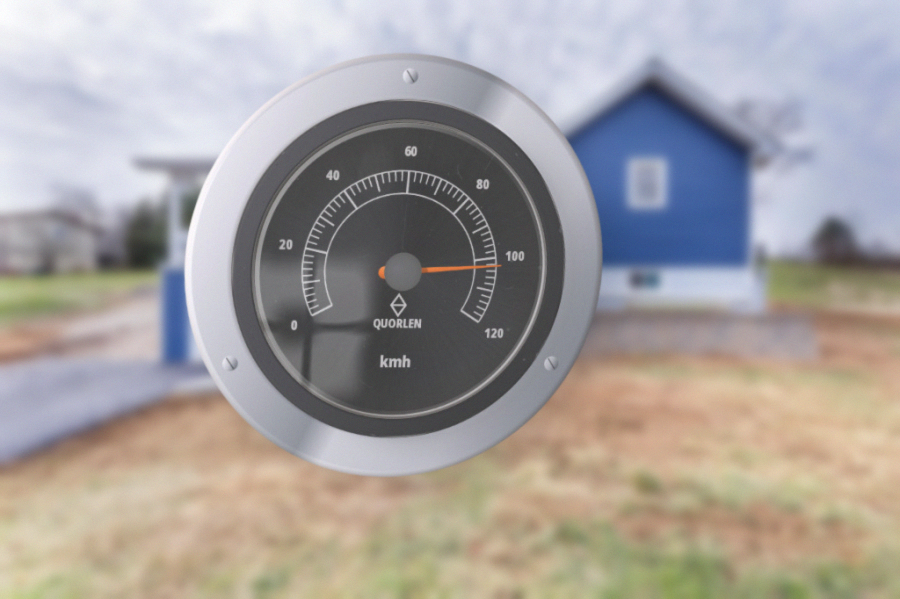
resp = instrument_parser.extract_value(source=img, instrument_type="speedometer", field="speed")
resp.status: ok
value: 102 km/h
